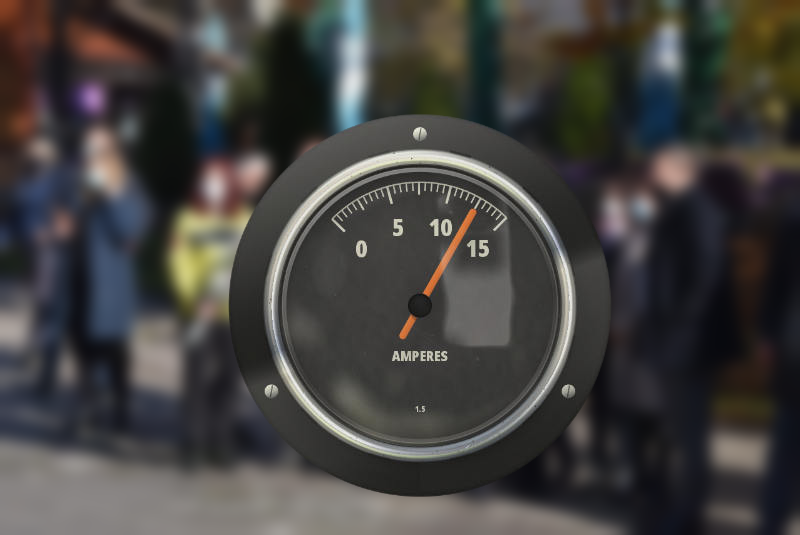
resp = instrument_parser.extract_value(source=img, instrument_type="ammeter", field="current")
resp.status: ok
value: 12.5 A
